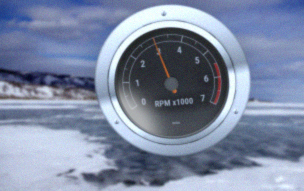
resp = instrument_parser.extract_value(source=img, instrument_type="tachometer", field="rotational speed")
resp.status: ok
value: 3000 rpm
